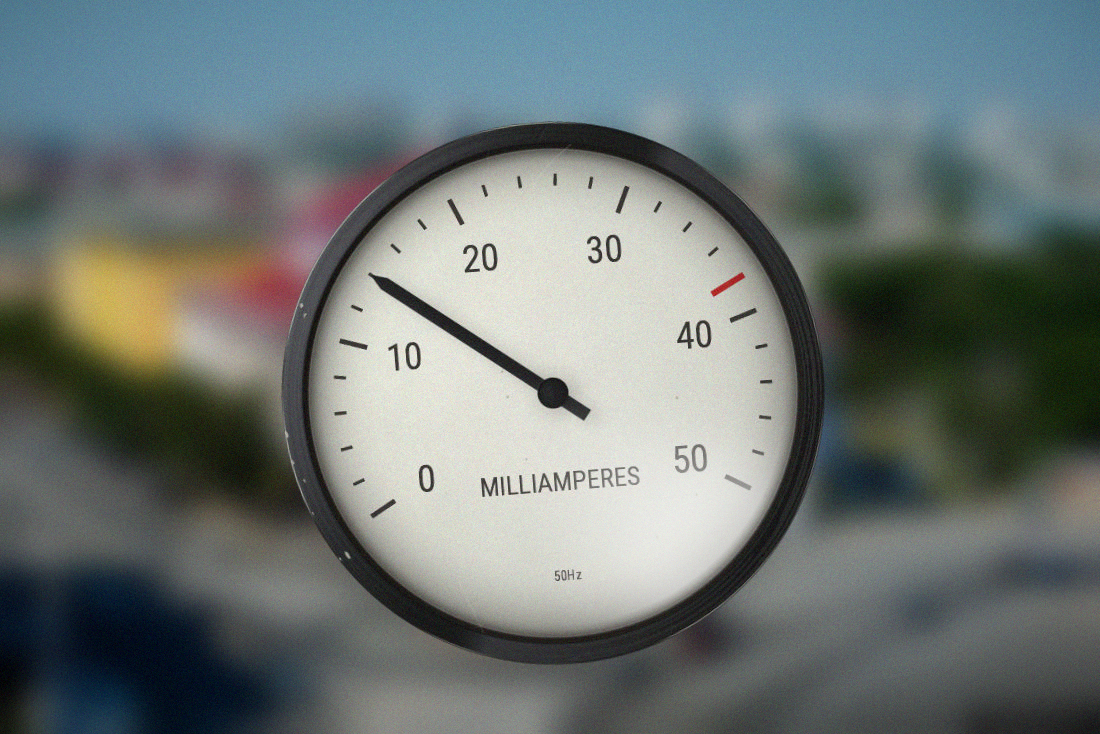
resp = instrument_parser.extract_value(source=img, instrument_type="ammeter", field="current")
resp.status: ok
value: 14 mA
